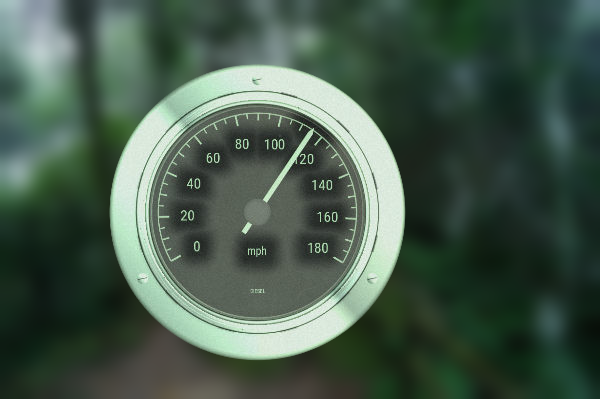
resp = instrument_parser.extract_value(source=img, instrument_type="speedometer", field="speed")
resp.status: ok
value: 115 mph
